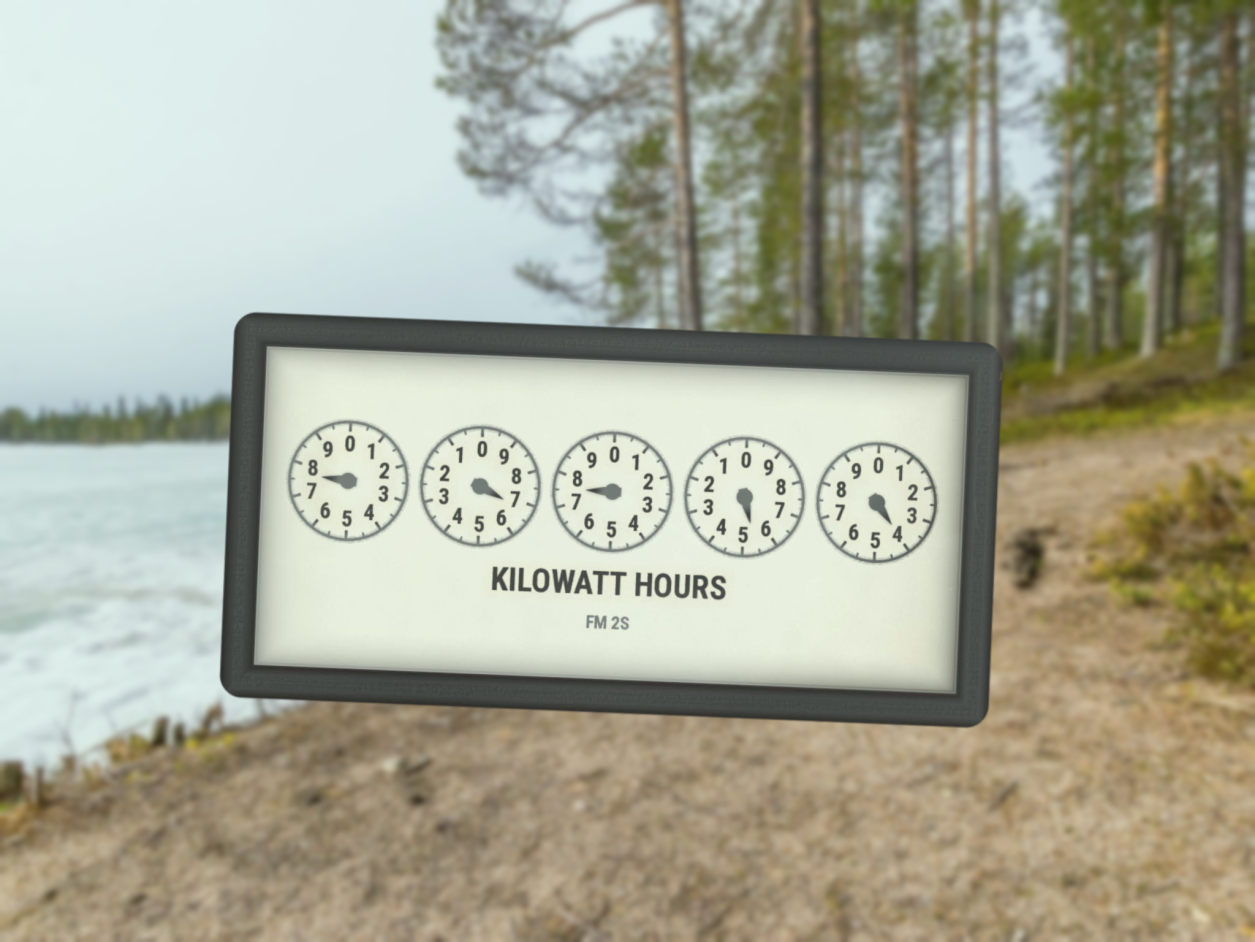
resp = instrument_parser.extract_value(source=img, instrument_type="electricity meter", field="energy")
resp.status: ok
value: 76754 kWh
